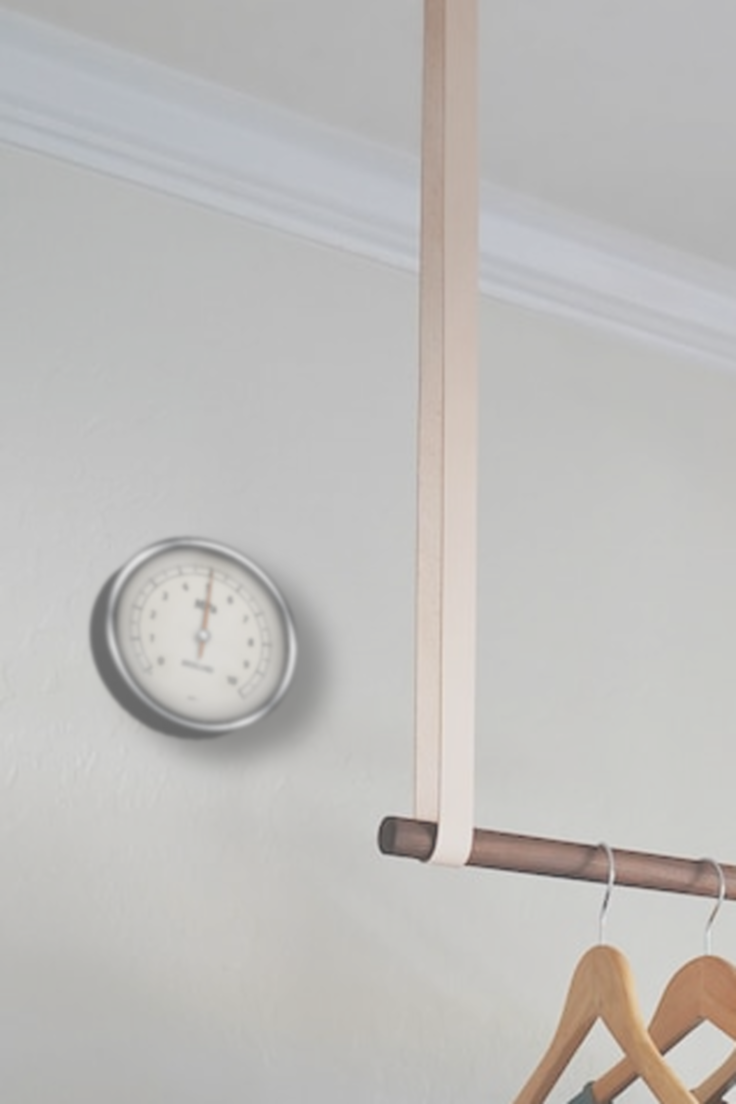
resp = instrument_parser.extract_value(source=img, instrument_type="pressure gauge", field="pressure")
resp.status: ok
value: 5 MPa
